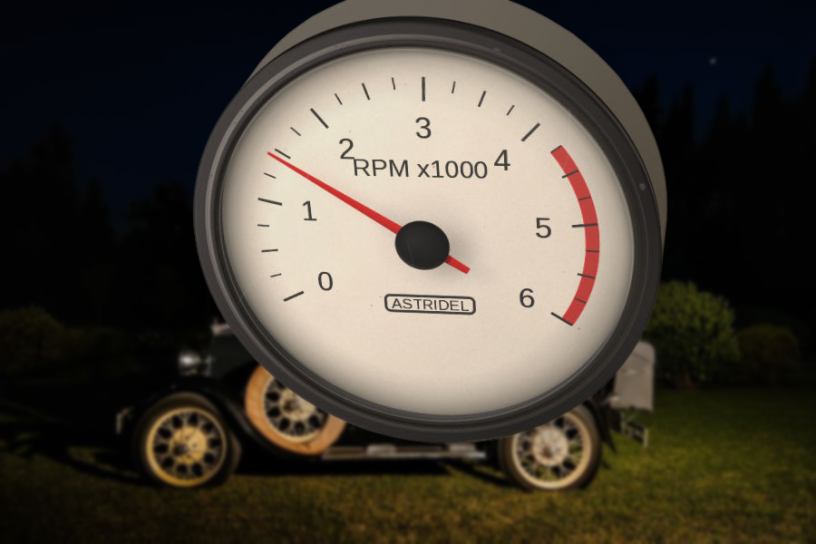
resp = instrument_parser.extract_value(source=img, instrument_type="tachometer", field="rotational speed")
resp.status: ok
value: 1500 rpm
